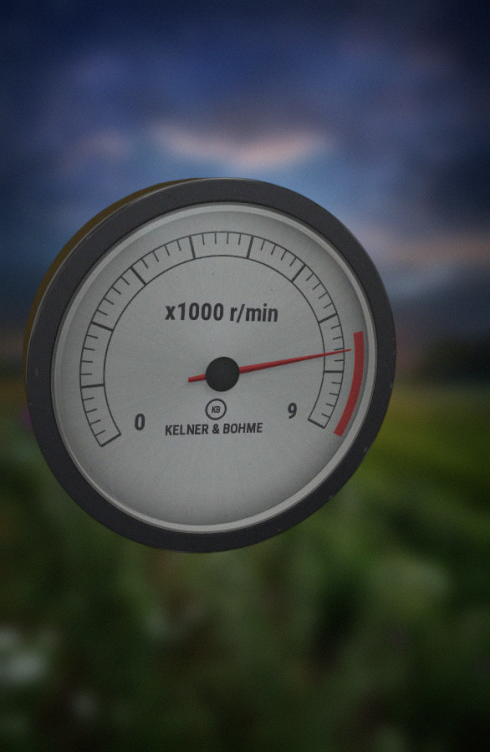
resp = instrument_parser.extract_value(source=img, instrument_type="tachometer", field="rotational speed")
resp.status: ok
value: 7600 rpm
